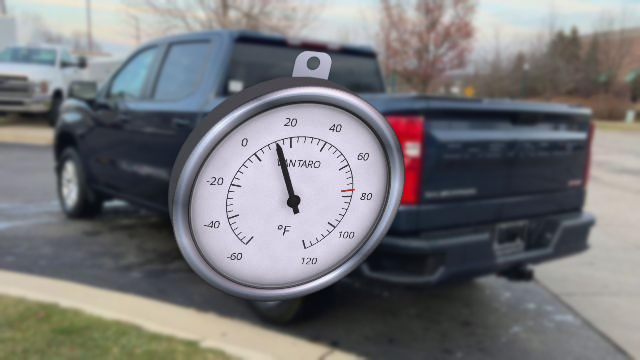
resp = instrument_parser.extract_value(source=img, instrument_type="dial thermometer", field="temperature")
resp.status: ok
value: 12 °F
